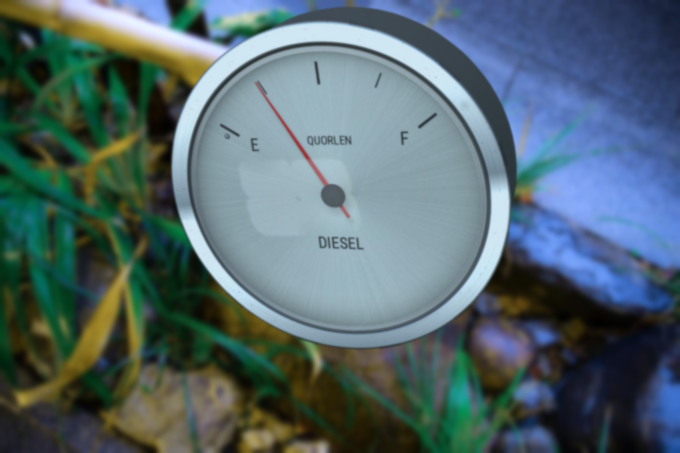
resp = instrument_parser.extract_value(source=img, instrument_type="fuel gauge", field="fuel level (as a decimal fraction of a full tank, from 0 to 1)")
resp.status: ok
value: 0.25
